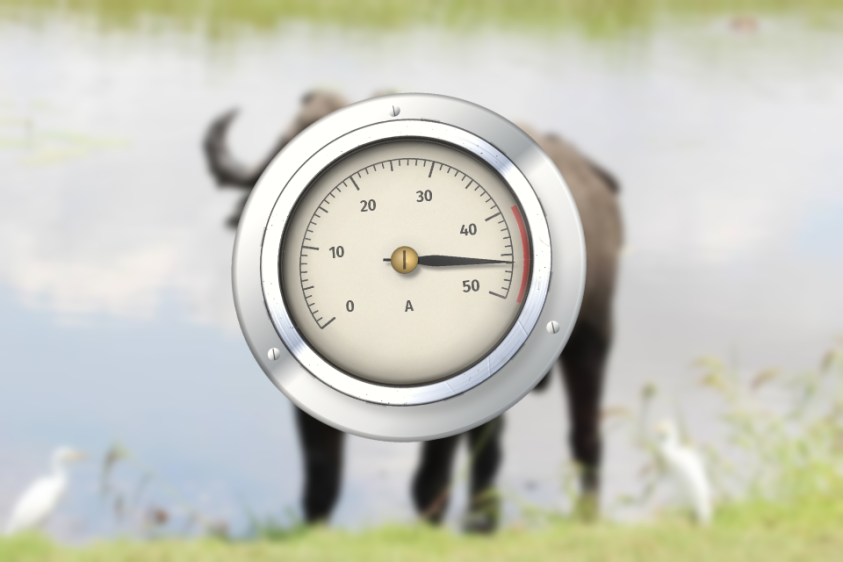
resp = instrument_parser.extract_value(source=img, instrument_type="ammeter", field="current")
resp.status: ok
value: 46 A
